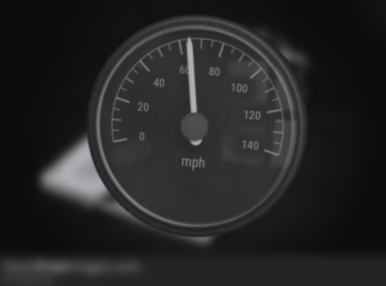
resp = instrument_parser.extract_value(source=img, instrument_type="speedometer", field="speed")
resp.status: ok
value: 65 mph
